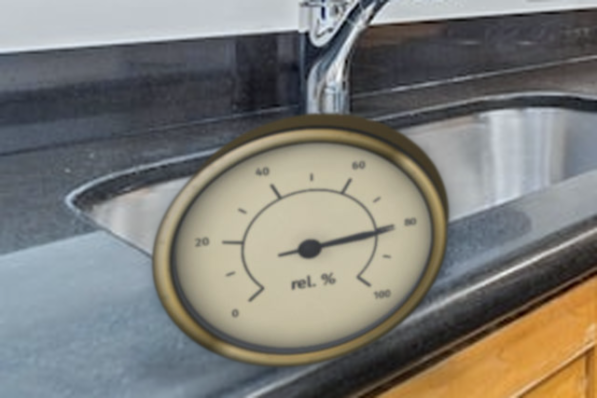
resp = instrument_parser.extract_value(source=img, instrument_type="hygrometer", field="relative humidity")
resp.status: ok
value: 80 %
